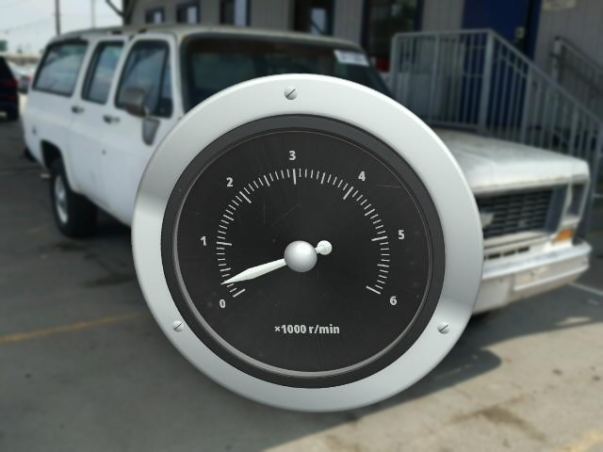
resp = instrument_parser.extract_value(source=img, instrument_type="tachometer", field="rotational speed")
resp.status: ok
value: 300 rpm
